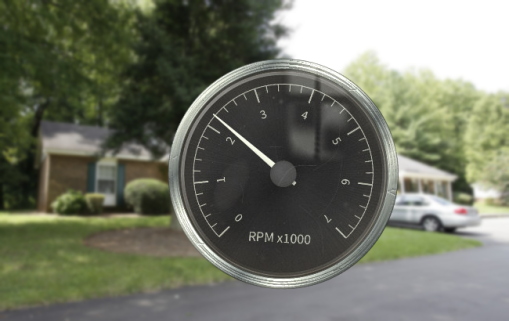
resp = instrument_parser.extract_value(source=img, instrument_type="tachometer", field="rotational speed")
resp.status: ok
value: 2200 rpm
